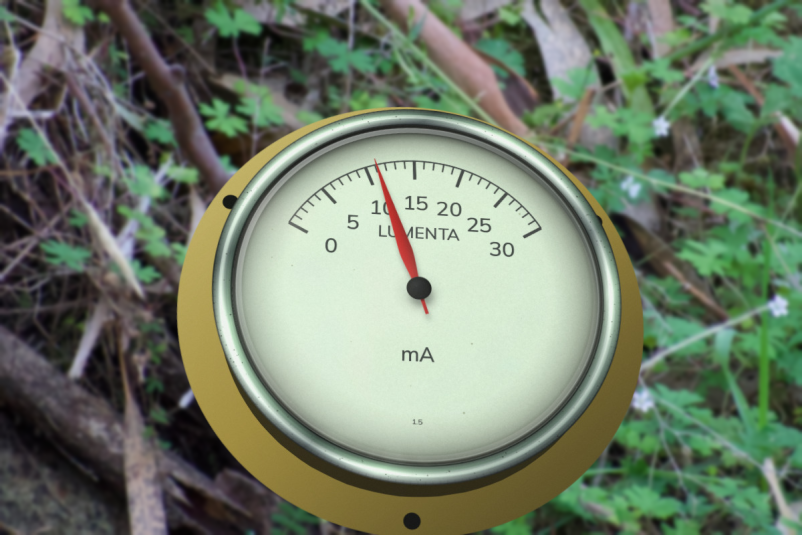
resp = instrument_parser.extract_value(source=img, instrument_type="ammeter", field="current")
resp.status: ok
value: 11 mA
